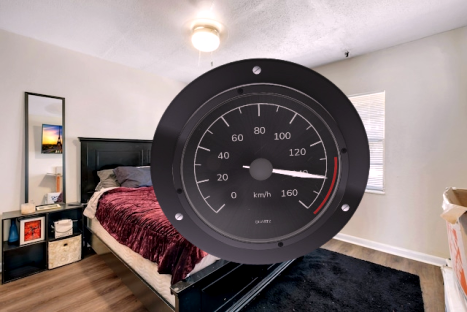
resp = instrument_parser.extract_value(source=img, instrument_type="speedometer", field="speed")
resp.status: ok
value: 140 km/h
